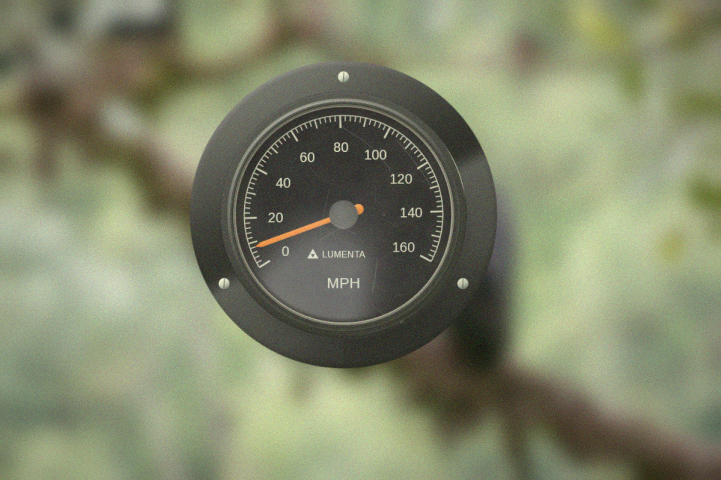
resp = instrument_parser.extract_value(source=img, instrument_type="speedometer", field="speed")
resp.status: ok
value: 8 mph
